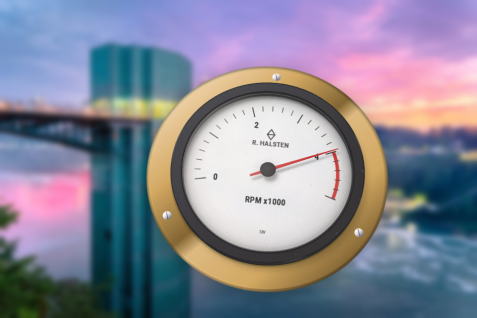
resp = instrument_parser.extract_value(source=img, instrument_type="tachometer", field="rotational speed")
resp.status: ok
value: 4000 rpm
